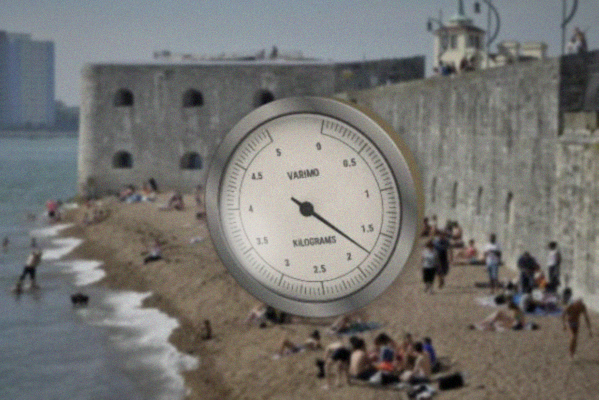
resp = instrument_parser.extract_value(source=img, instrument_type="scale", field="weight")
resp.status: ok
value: 1.75 kg
